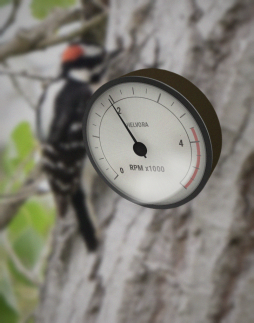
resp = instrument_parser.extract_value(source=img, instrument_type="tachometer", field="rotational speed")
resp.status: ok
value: 2000 rpm
